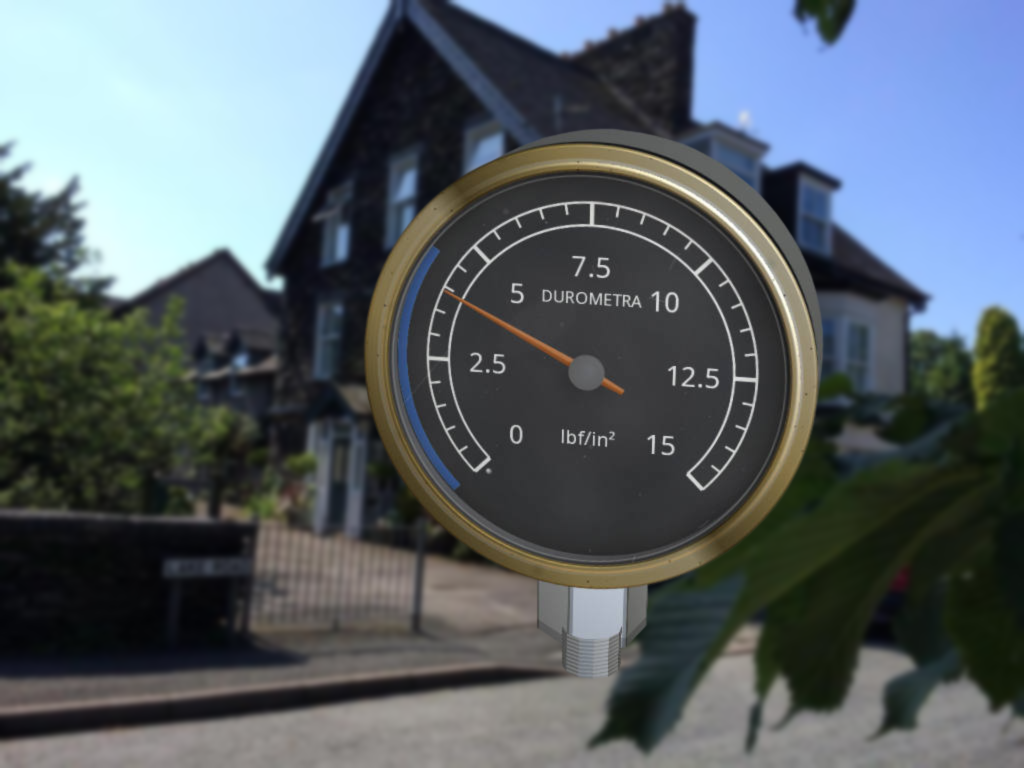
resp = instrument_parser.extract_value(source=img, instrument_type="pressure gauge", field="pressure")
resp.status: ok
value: 4 psi
